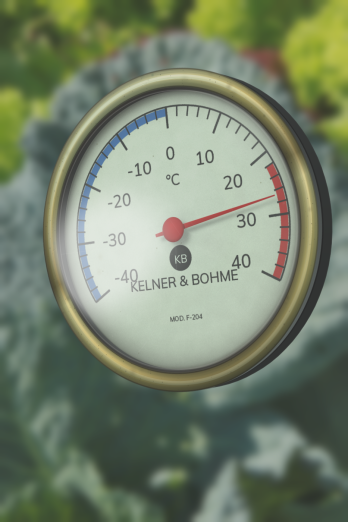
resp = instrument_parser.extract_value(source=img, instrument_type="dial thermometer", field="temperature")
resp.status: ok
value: 27 °C
